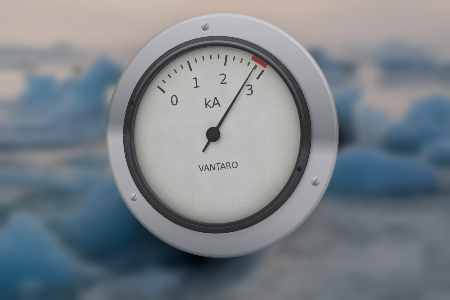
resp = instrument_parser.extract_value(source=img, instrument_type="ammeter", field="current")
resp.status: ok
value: 2.8 kA
